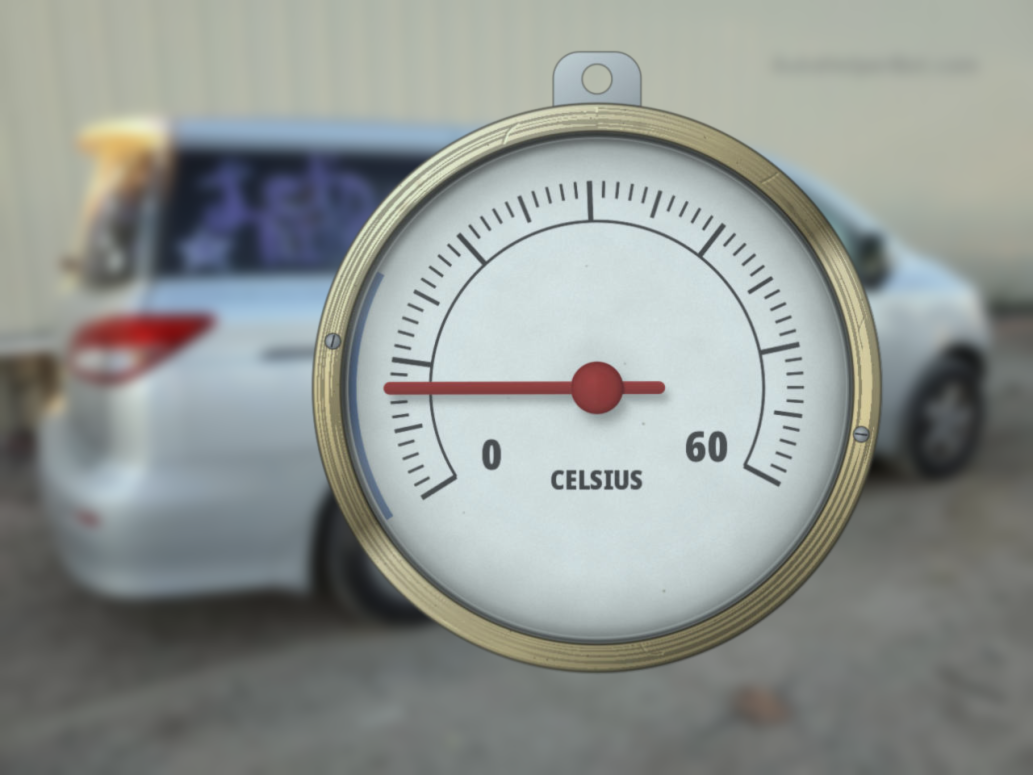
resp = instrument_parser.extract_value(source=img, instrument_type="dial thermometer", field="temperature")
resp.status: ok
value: 8 °C
